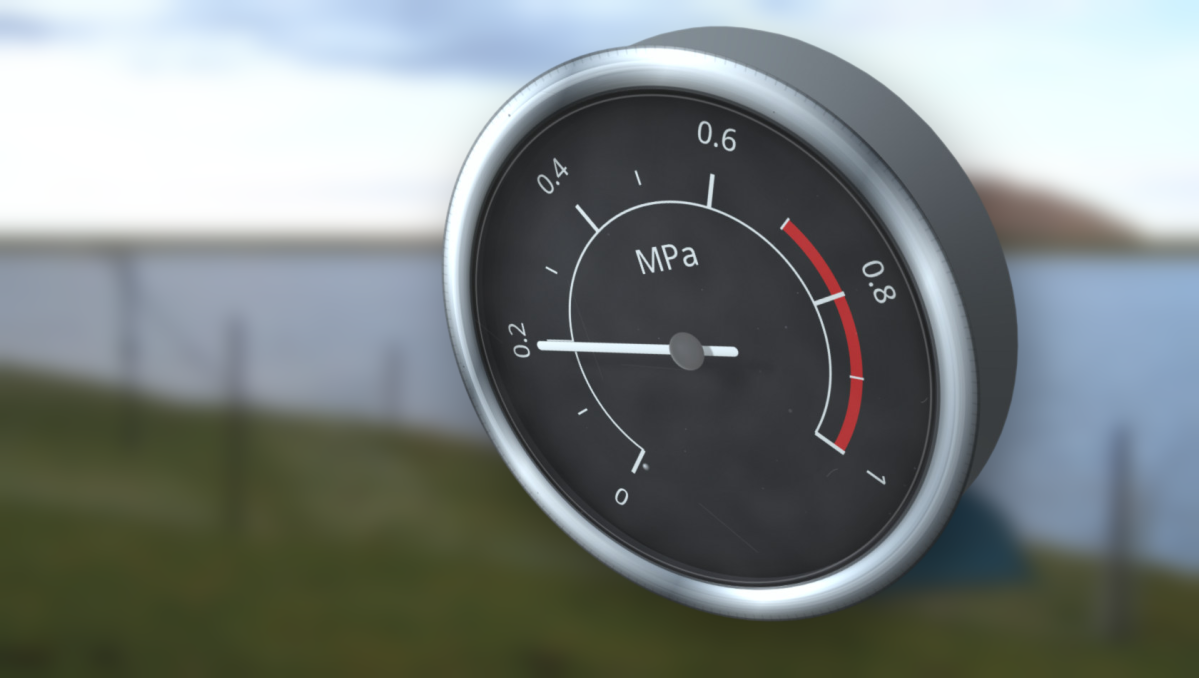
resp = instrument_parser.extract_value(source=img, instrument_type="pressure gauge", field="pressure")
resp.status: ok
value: 0.2 MPa
